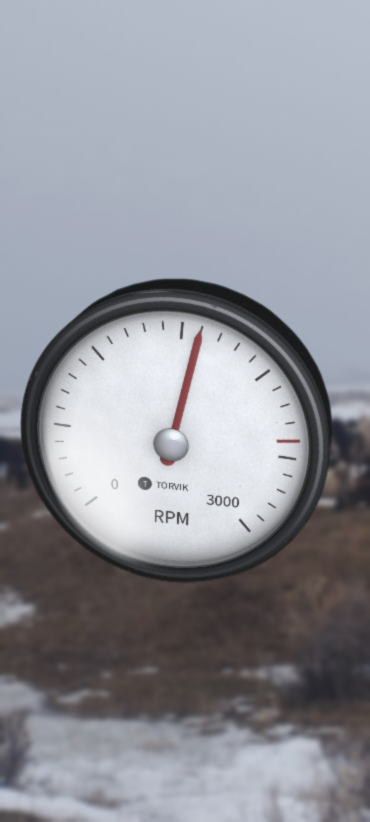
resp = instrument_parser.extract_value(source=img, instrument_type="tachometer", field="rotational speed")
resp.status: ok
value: 1600 rpm
